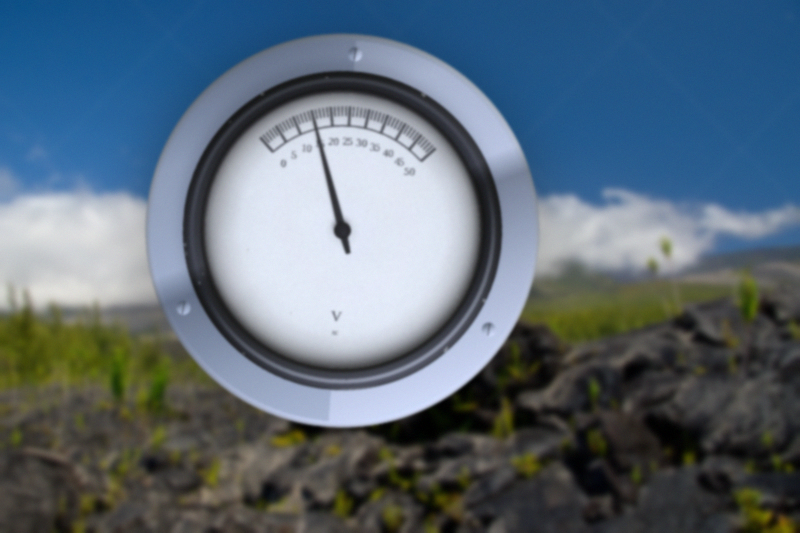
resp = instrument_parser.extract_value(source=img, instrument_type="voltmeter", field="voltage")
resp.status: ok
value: 15 V
